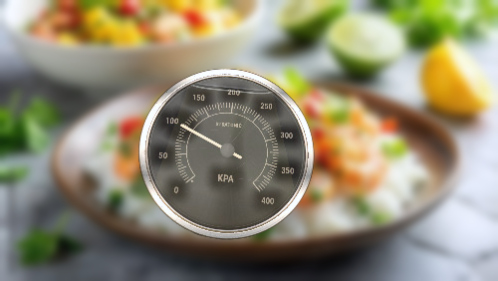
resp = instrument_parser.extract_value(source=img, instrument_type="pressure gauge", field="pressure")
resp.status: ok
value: 100 kPa
